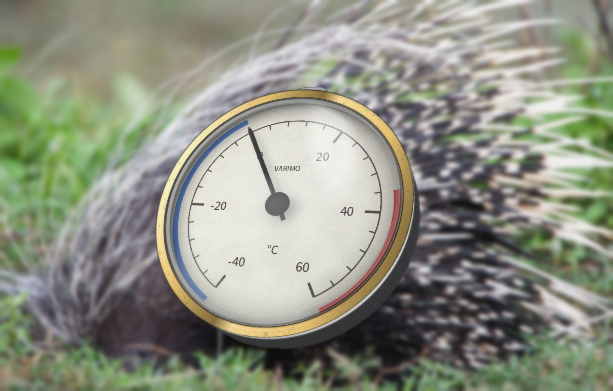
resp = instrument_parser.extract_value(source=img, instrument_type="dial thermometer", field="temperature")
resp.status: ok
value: 0 °C
